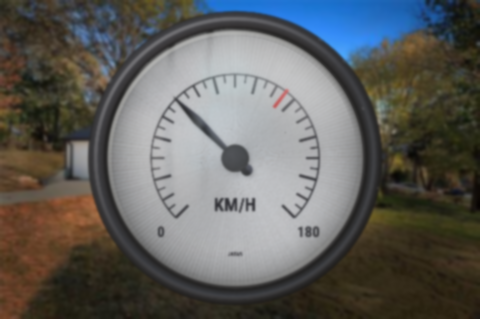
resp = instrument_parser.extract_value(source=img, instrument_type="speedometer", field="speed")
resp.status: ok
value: 60 km/h
